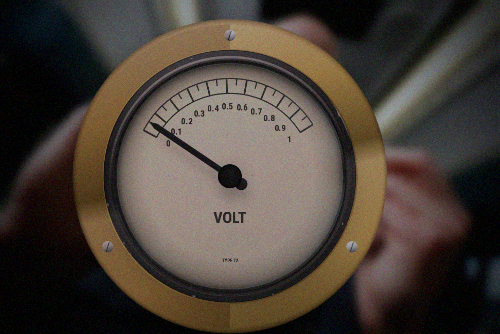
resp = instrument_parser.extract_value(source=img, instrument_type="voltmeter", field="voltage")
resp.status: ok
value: 0.05 V
